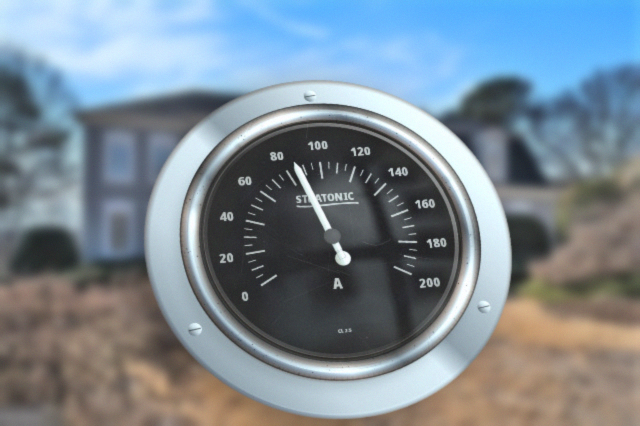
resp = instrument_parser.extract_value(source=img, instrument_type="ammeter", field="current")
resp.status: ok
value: 85 A
